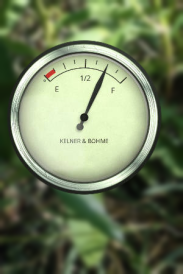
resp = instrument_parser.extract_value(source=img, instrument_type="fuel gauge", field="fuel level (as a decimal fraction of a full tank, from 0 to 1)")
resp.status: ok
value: 0.75
